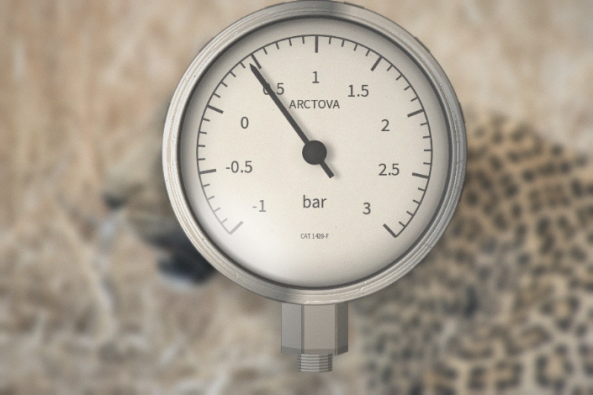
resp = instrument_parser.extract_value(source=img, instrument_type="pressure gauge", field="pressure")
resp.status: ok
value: 0.45 bar
